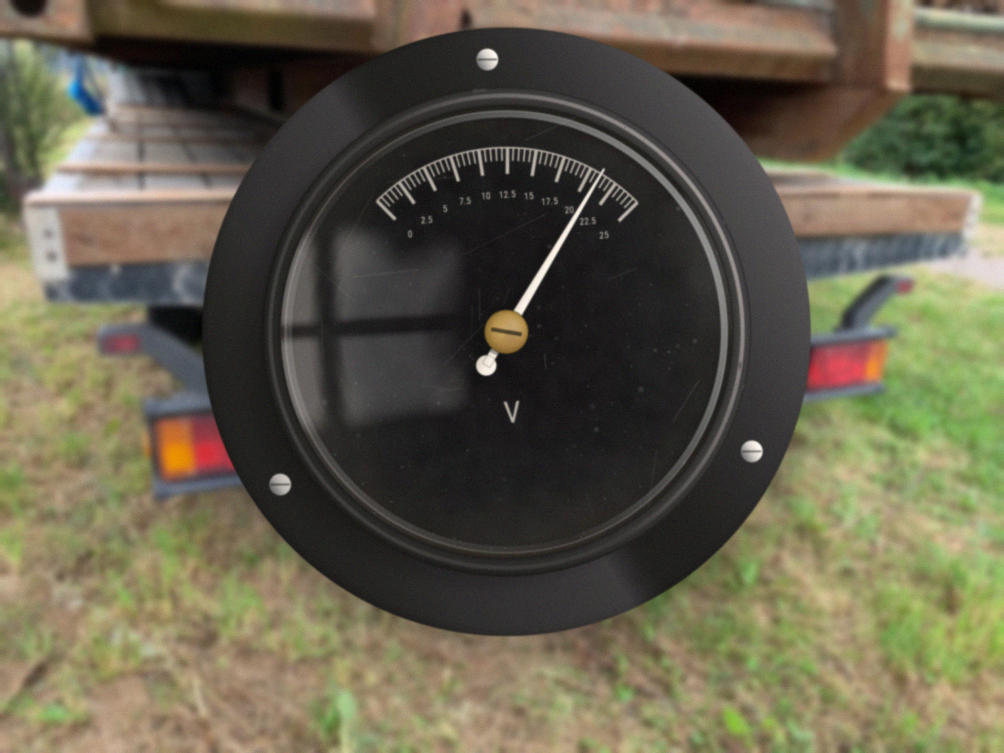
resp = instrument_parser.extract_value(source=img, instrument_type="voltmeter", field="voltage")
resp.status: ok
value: 21 V
